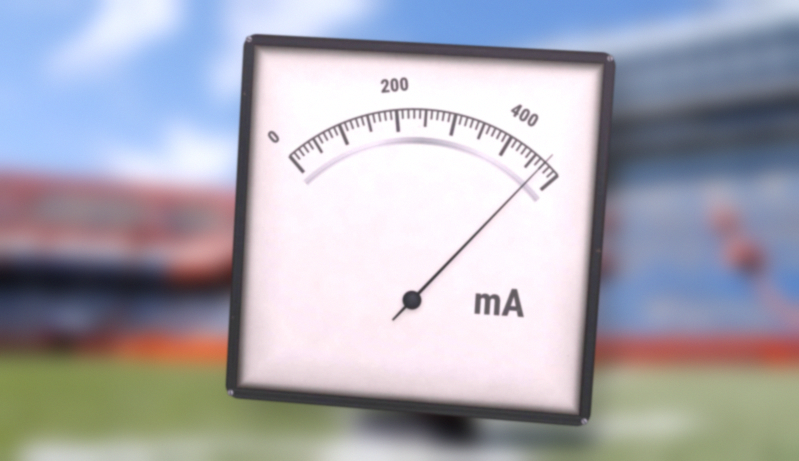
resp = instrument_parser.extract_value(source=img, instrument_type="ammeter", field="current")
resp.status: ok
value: 470 mA
